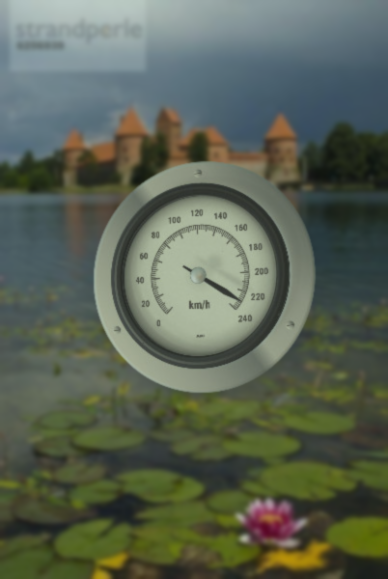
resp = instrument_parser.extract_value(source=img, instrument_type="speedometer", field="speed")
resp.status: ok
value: 230 km/h
